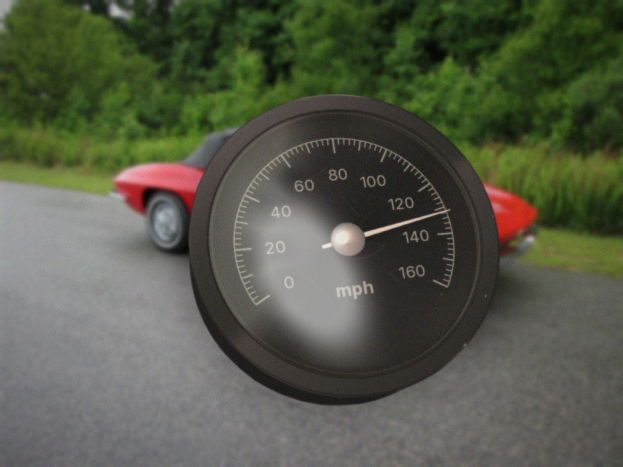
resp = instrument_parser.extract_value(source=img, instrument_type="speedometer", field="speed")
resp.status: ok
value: 132 mph
